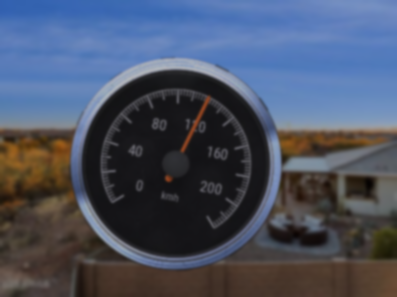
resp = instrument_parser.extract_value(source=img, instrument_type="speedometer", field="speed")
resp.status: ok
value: 120 km/h
